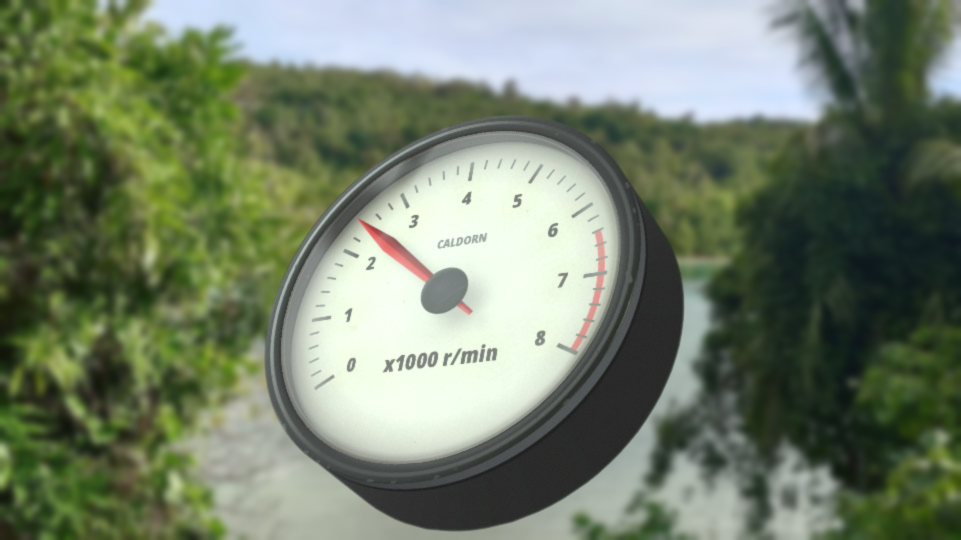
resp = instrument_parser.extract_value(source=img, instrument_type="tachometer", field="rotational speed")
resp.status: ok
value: 2400 rpm
